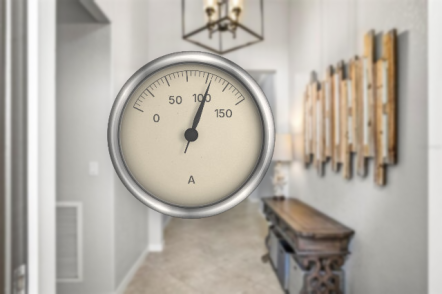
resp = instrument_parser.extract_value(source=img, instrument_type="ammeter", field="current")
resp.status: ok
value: 105 A
